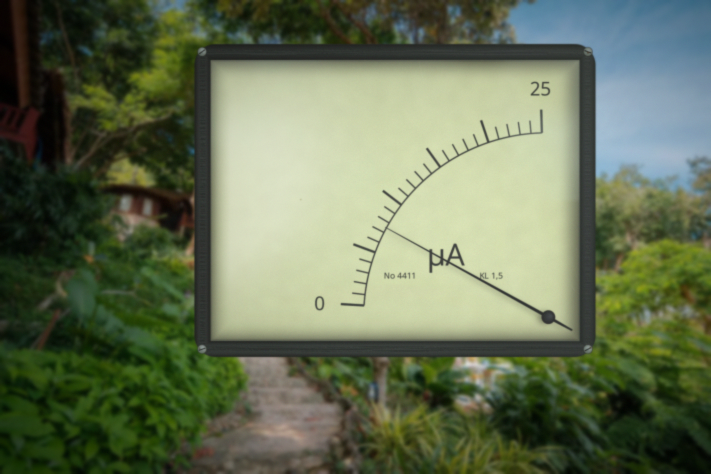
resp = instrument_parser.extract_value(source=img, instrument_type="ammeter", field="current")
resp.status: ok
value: 7.5 µA
